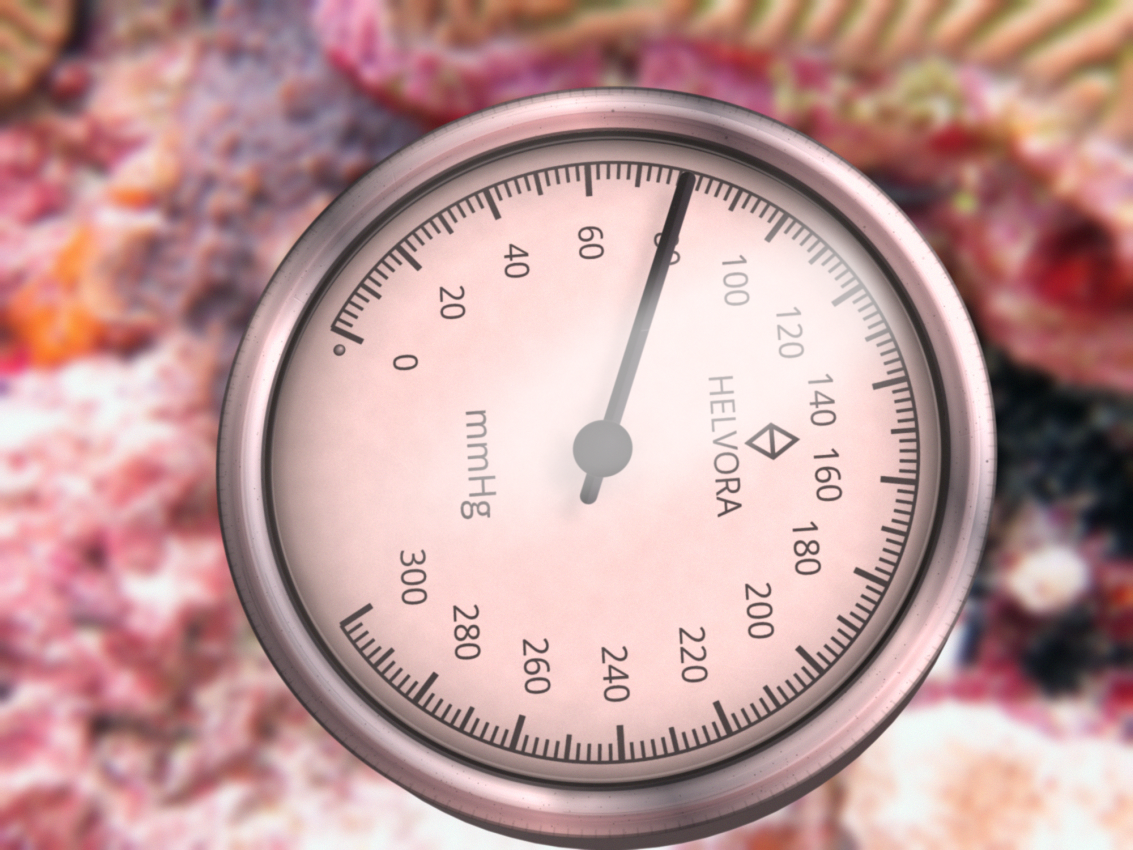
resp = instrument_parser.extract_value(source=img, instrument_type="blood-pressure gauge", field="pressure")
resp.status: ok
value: 80 mmHg
